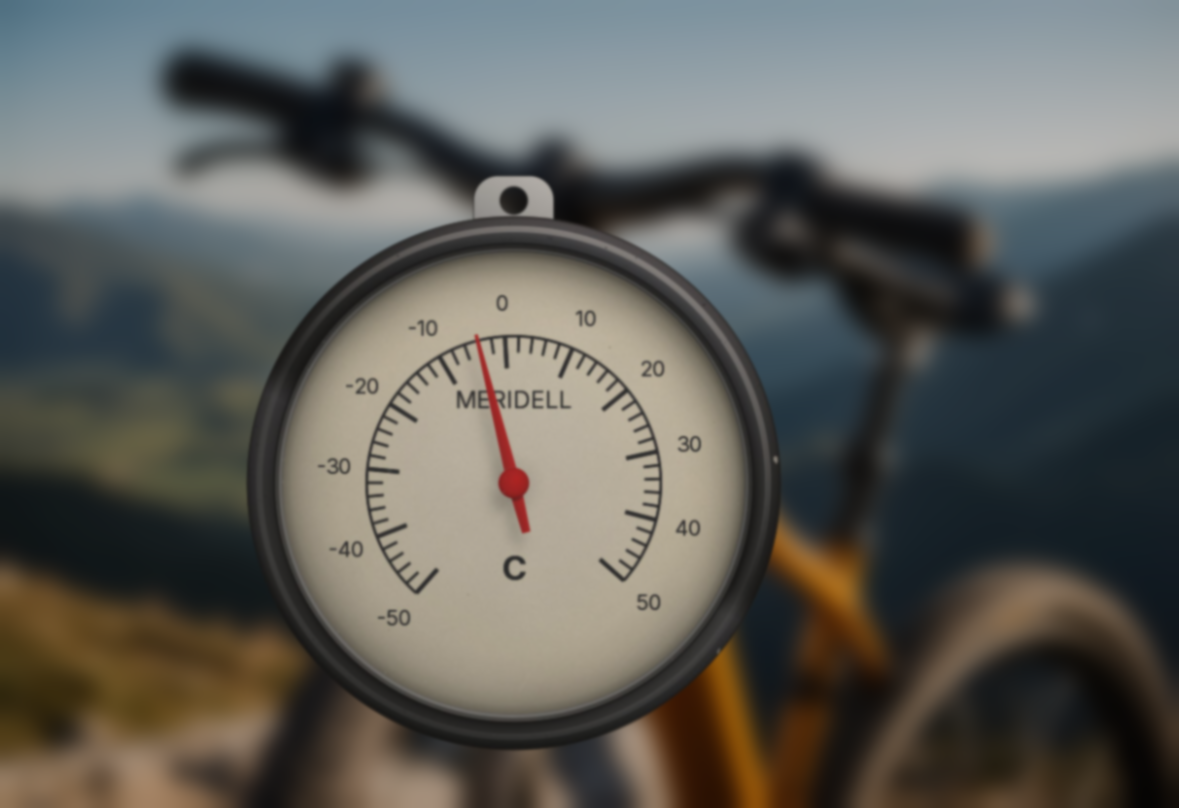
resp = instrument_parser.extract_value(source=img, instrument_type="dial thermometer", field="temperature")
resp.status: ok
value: -4 °C
